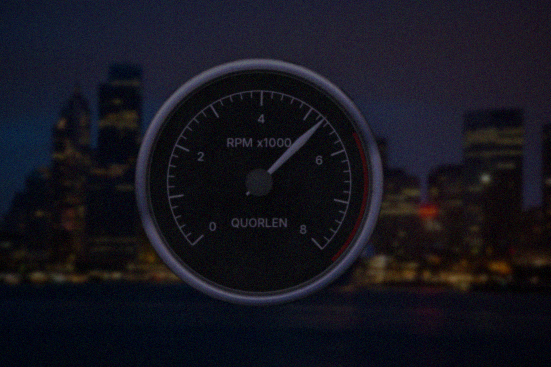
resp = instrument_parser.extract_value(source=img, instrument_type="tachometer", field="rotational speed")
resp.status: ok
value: 5300 rpm
